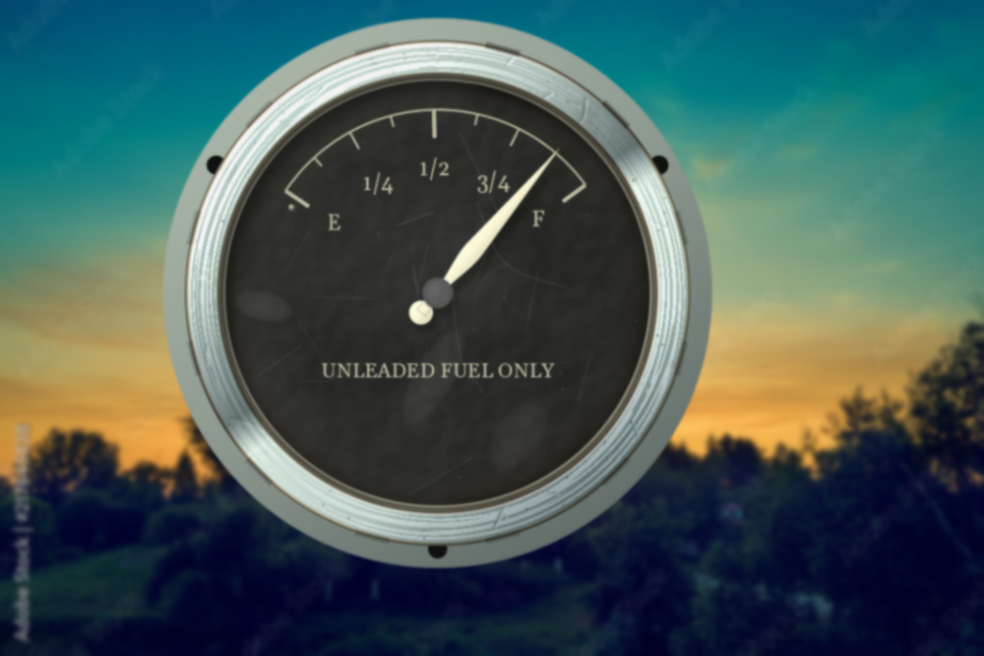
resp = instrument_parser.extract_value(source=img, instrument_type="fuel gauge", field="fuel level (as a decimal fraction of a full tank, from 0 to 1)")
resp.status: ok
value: 0.875
